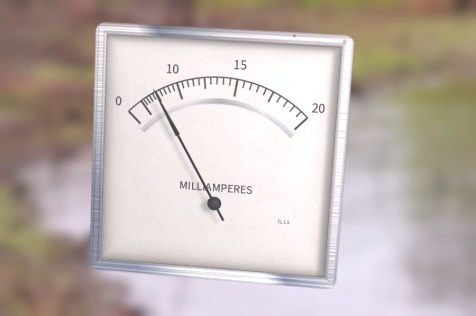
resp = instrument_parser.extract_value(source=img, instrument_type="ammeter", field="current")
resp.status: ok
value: 7.5 mA
